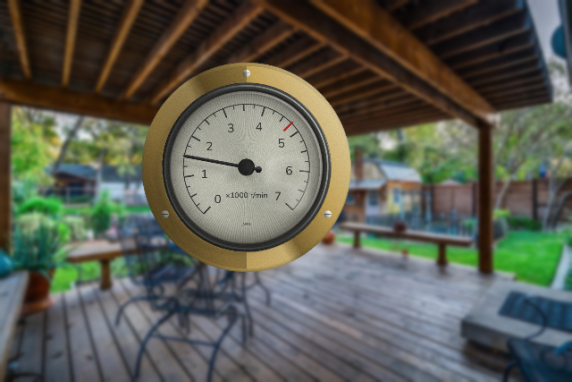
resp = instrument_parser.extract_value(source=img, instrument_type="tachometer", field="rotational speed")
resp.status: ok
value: 1500 rpm
